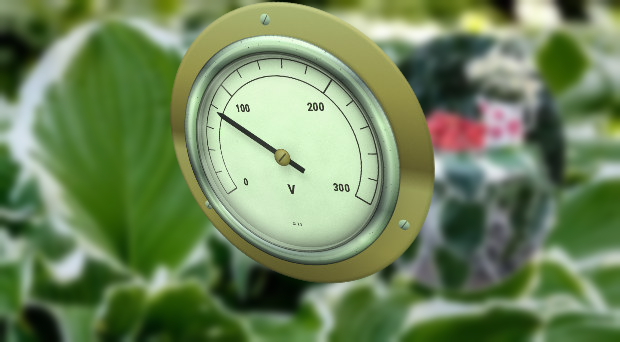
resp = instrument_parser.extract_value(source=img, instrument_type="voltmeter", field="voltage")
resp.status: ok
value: 80 V
